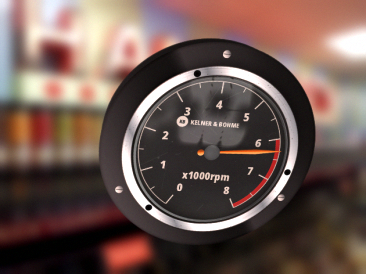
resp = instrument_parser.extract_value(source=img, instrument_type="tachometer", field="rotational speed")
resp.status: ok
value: 6250 rpm
